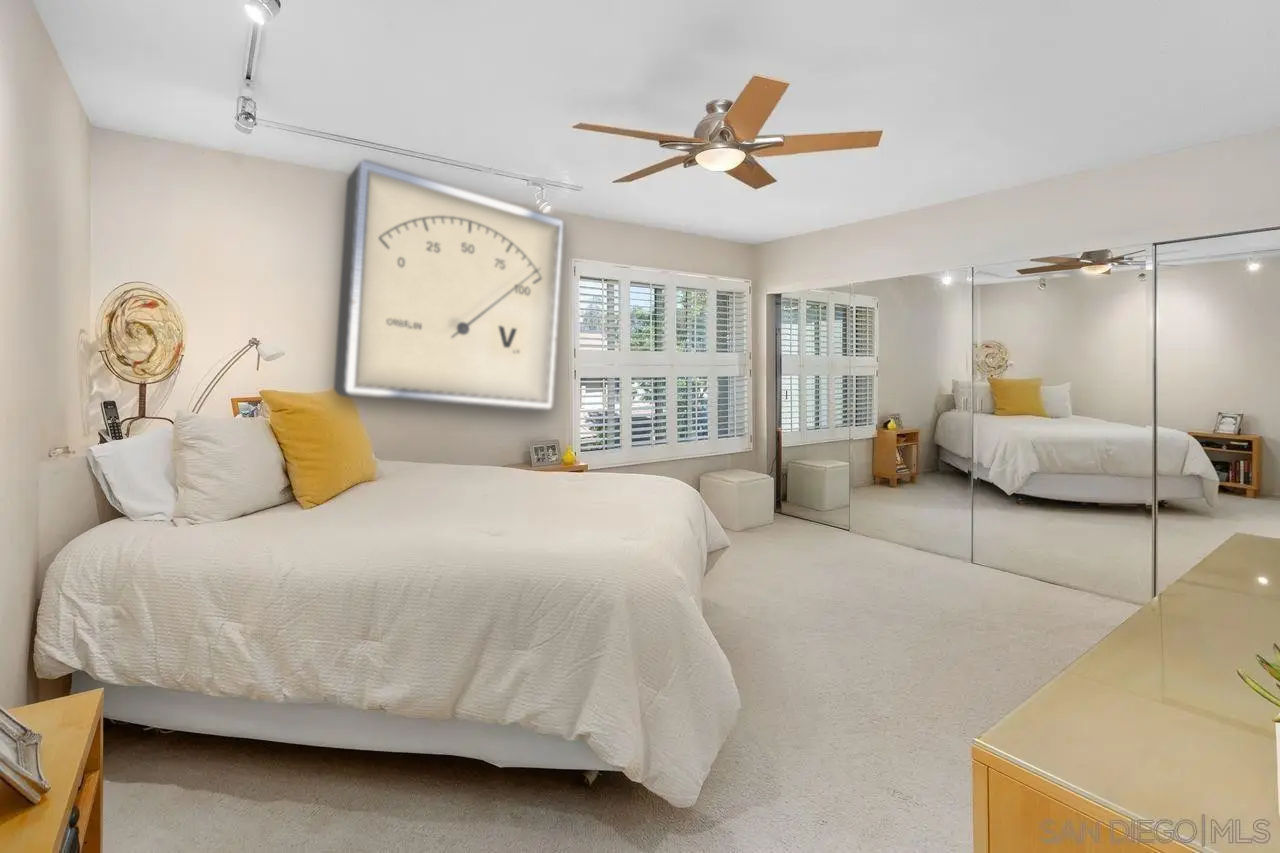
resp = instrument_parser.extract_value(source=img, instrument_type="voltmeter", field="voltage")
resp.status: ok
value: 95 V
